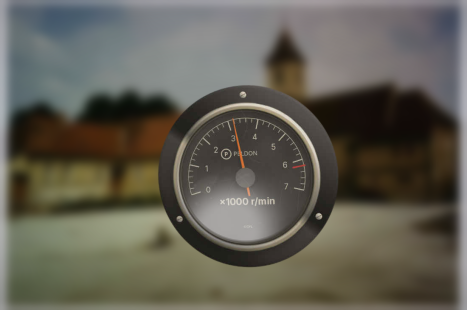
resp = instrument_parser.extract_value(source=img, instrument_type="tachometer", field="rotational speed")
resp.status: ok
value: 3200 rpm
